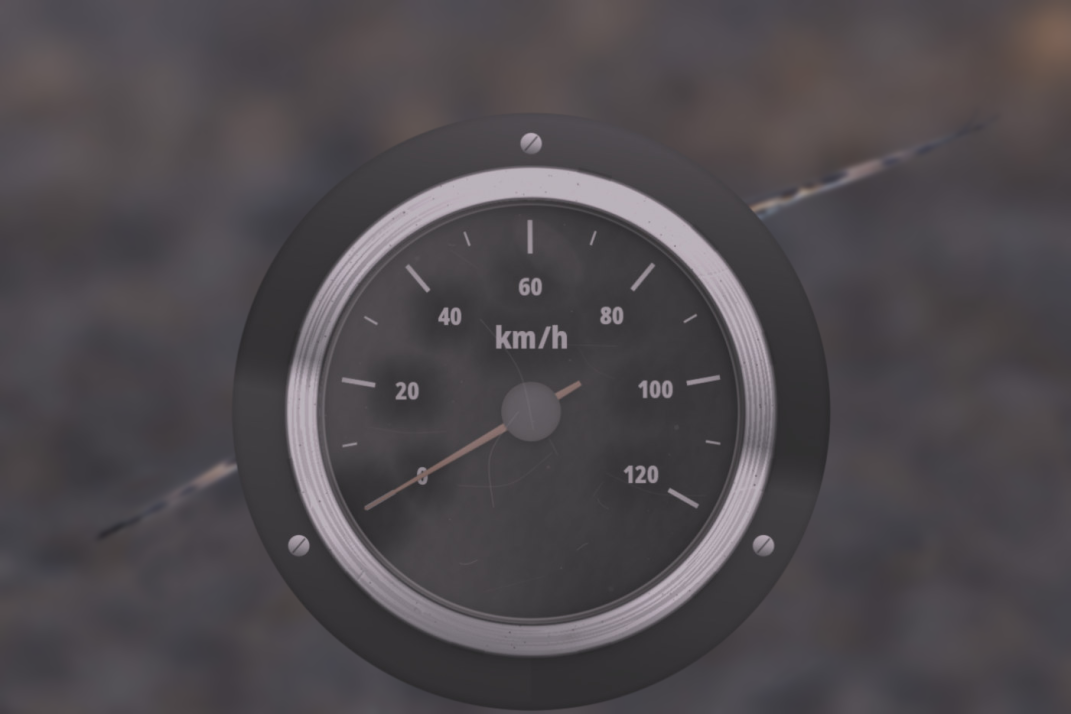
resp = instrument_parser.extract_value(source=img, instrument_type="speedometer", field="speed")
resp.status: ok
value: 0 km/h
